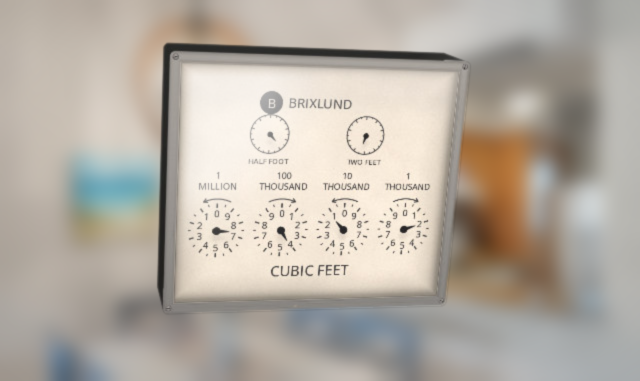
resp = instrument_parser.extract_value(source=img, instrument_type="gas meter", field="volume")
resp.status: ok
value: 741200 ft³
